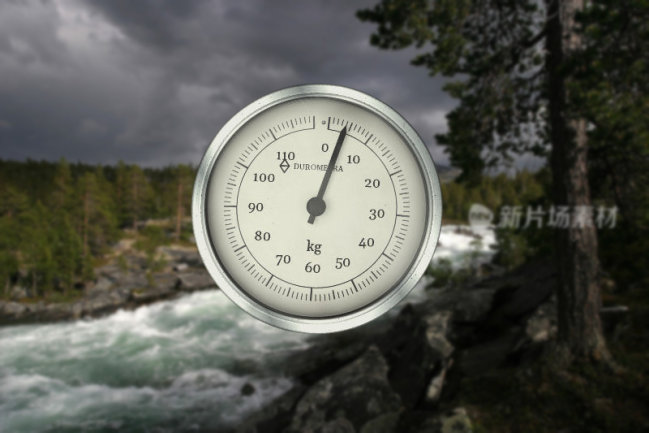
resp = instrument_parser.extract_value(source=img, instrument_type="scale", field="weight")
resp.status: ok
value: 4 kg
